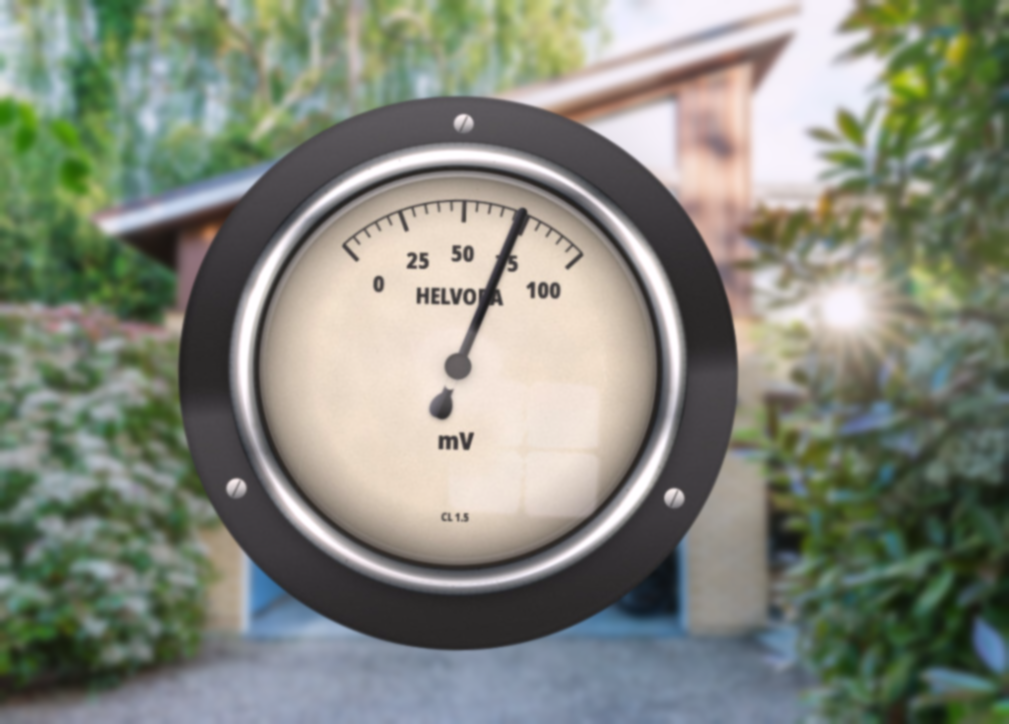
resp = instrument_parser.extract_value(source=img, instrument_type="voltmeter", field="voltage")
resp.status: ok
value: 72.5 mV
